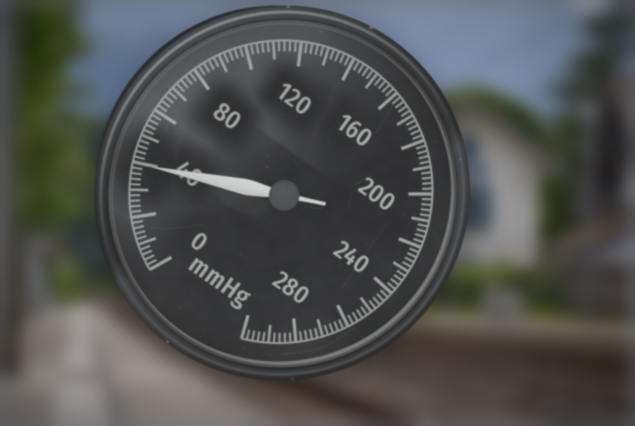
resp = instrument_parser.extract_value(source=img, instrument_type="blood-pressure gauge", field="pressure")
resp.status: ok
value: 40 mmHg
